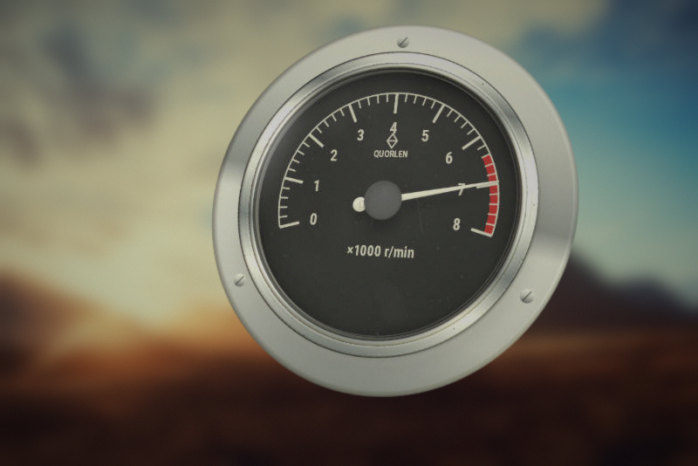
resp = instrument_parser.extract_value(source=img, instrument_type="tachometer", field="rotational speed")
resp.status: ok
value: 7000 rpm
